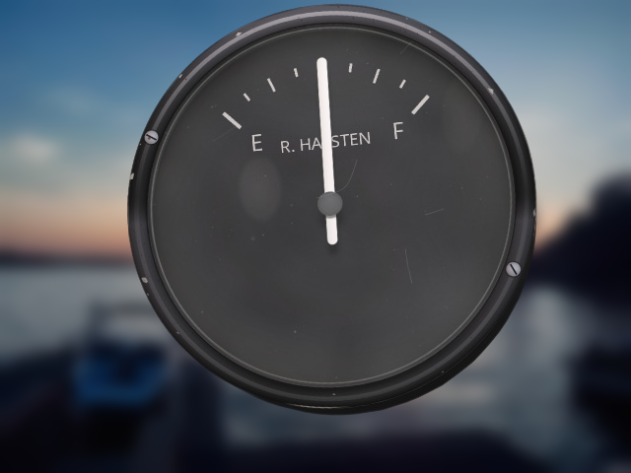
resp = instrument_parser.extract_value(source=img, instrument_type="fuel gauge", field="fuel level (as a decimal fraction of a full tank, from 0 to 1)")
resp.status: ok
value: 0.5
